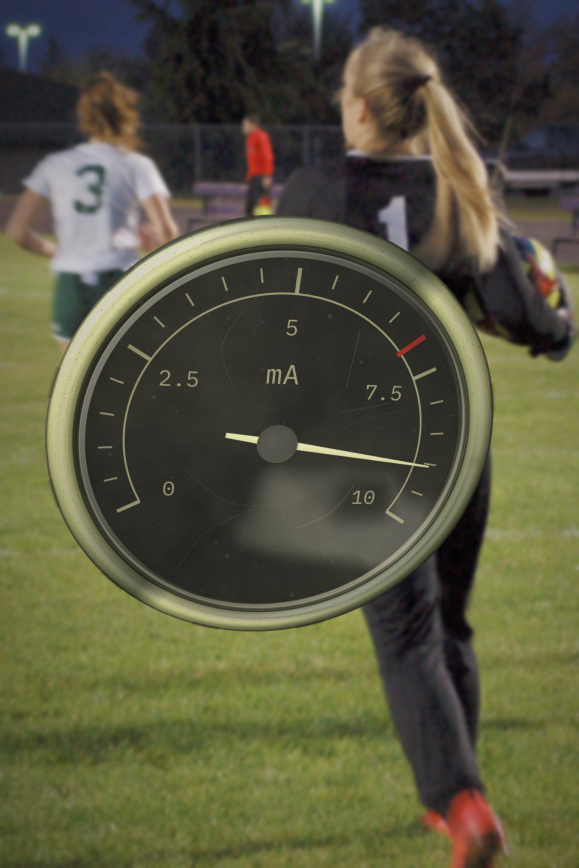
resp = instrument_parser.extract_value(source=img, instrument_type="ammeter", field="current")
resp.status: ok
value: 9 mA
